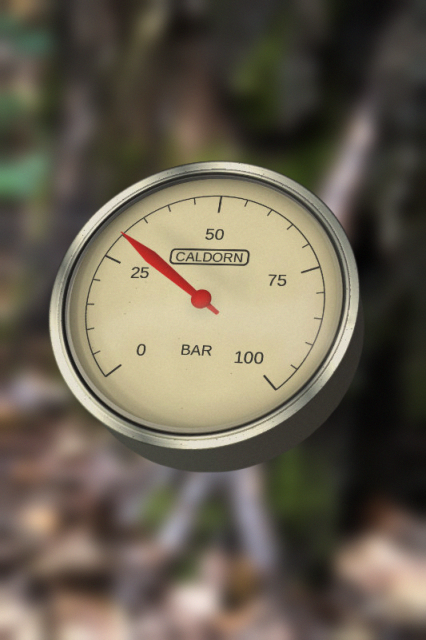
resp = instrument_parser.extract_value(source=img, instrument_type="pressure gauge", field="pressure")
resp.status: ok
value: 30 bar
